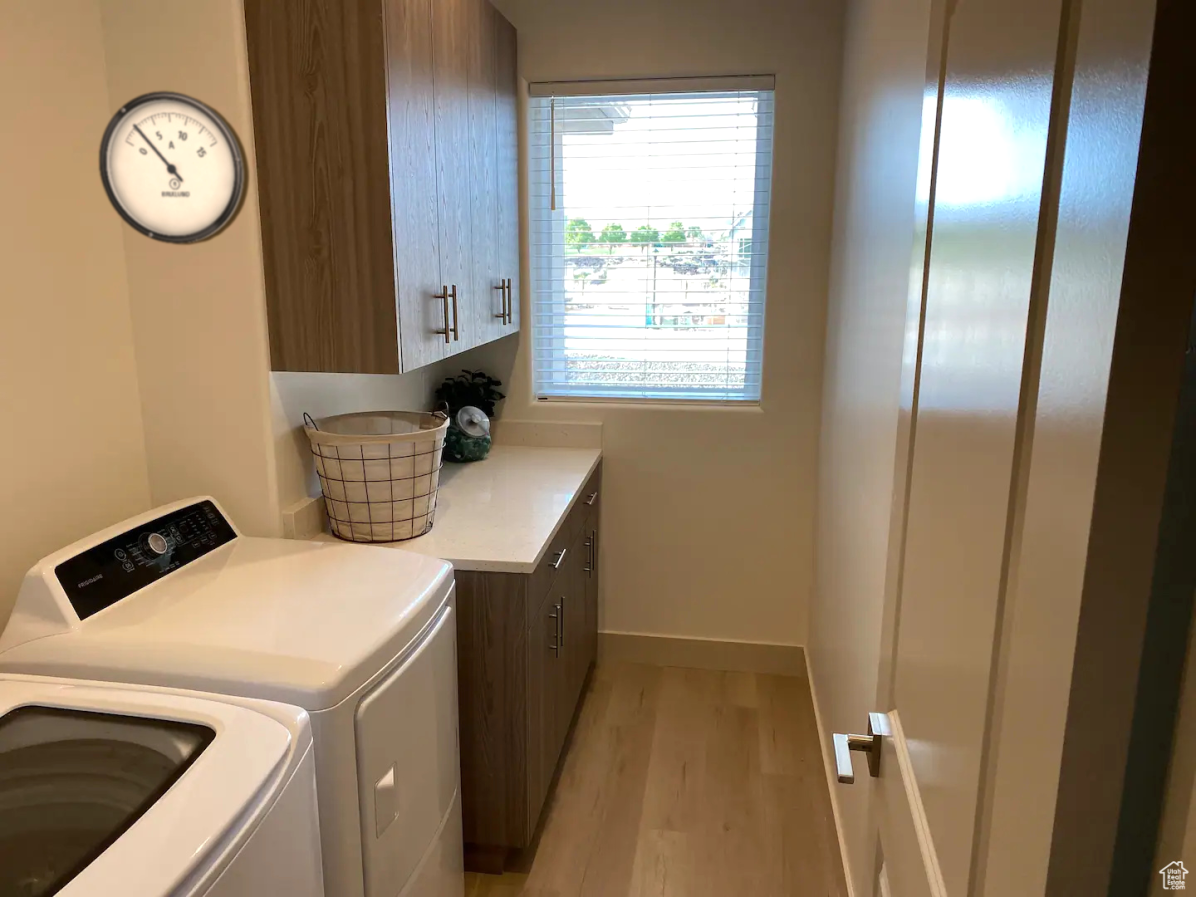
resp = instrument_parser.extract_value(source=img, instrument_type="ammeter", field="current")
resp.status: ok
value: 2.5 A
